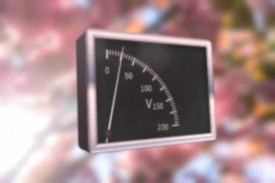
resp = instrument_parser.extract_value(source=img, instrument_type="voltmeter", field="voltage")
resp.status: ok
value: 25 V
